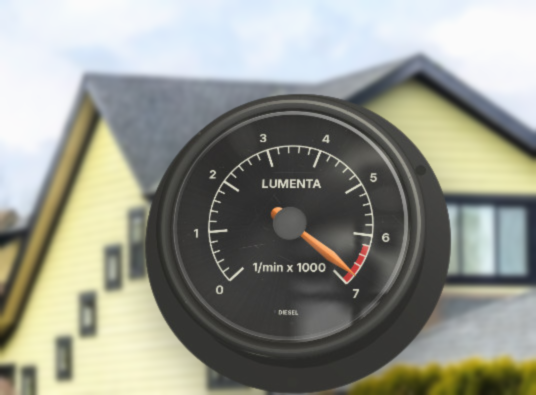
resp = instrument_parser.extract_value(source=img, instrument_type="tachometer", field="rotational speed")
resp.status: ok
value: 6800 rpm
